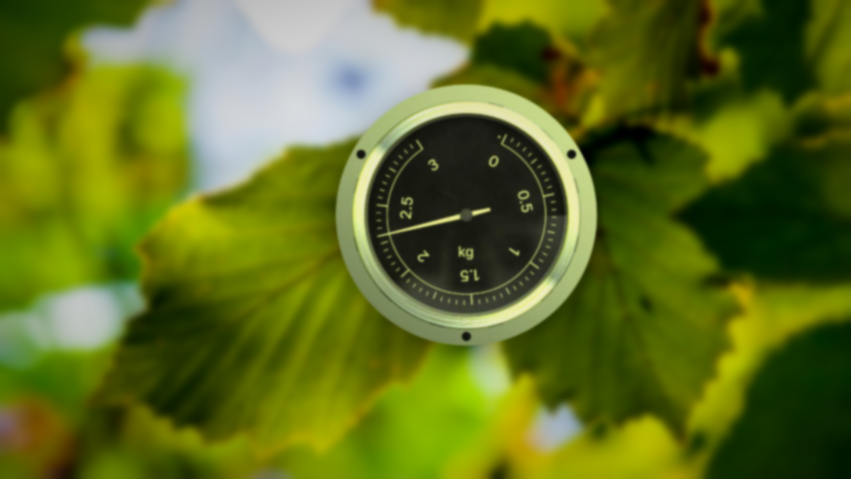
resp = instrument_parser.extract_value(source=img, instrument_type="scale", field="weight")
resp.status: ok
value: 2.3 kg
